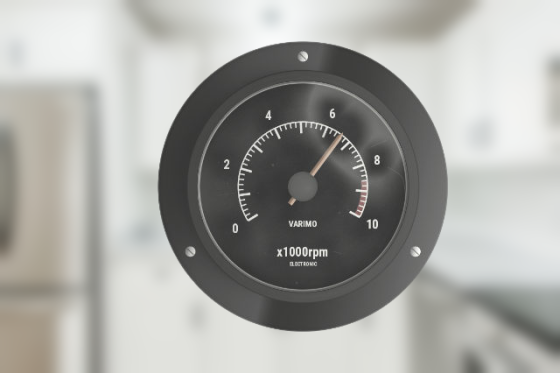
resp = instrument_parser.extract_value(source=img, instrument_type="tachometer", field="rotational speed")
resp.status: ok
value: 6600 rpm
